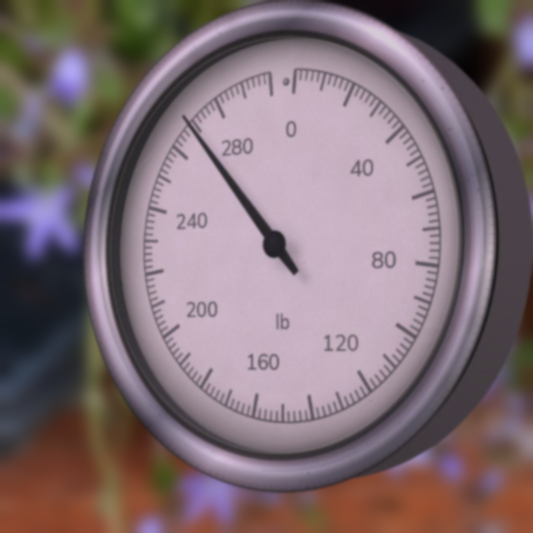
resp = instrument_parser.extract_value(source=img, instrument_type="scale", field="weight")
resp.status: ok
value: 270 lb
